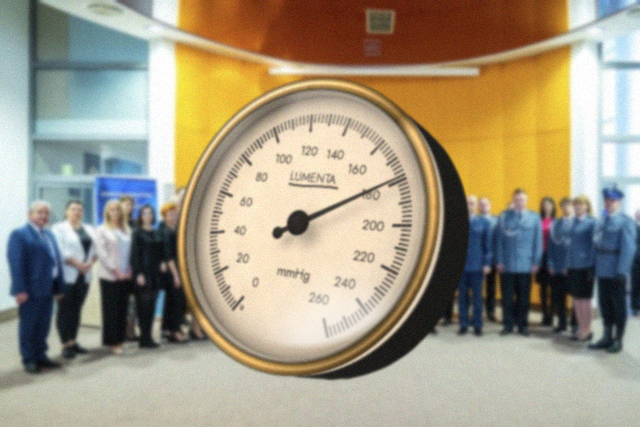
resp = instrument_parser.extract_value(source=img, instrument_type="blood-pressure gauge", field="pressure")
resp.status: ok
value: 180 mmHg
